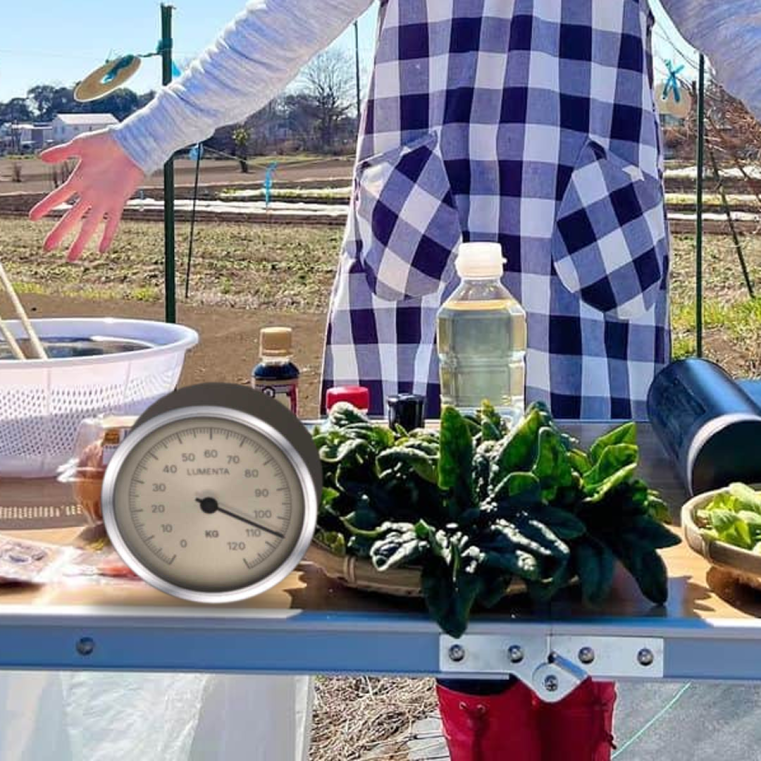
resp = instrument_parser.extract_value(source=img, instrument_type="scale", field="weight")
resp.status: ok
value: 105 kg
